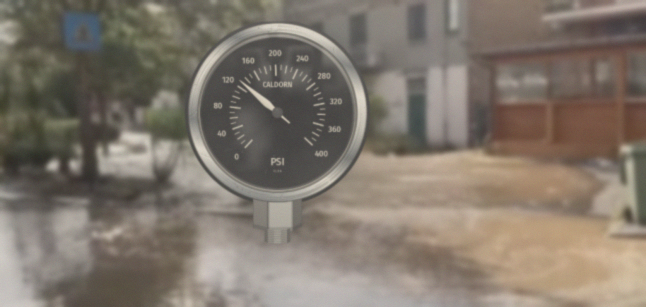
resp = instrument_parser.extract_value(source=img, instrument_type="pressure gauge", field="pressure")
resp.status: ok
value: 130 psi
